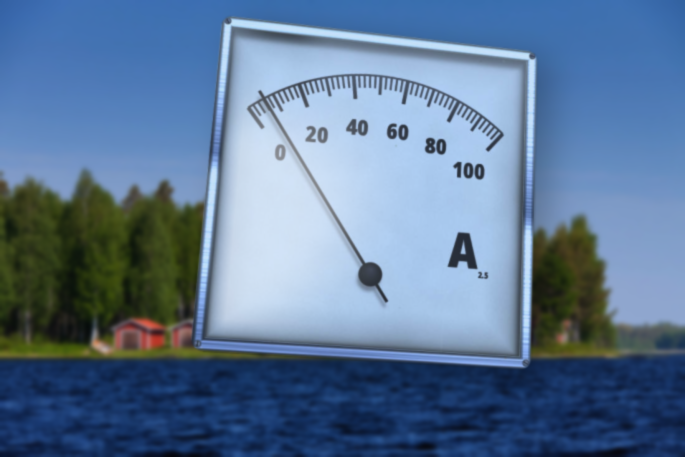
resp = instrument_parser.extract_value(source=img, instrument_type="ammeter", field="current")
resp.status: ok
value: 6 A
